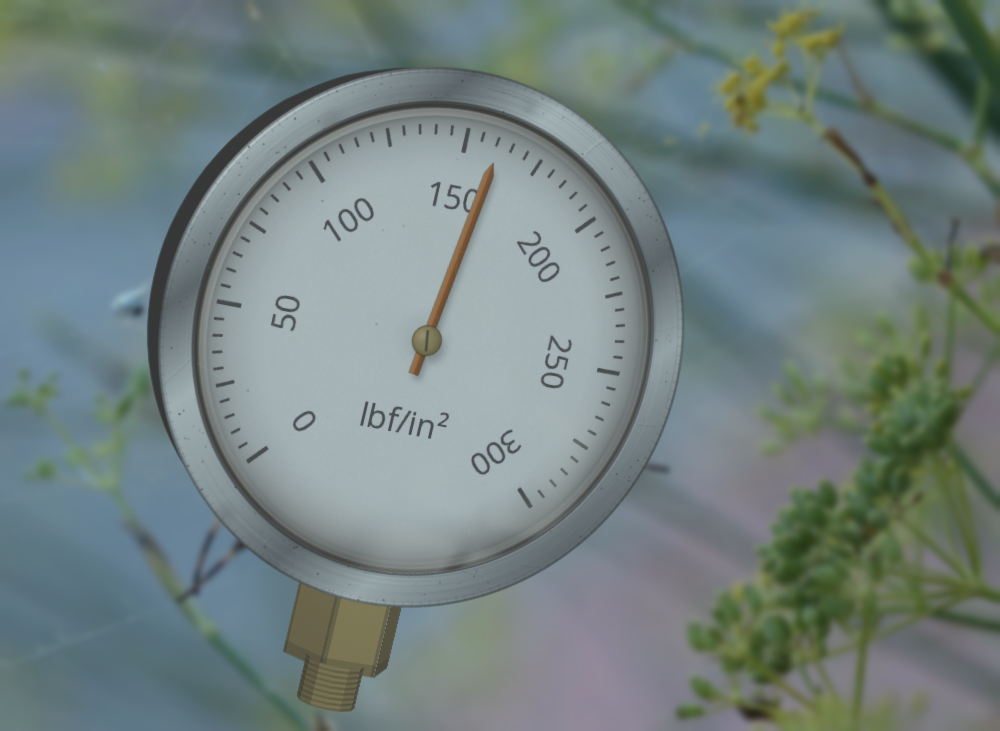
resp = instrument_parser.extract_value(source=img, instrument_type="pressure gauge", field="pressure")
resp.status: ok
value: 160 psi
